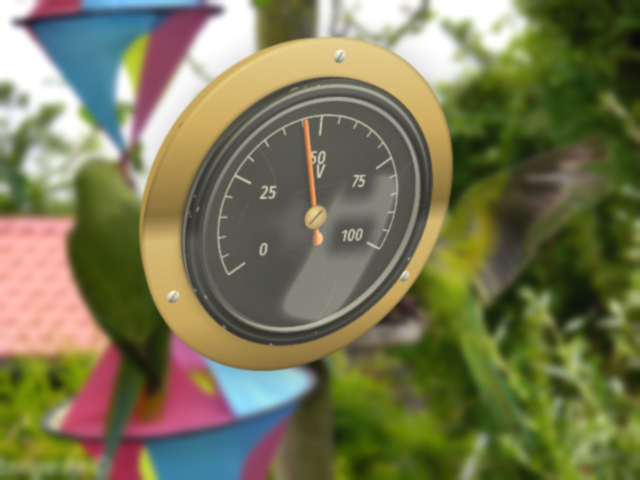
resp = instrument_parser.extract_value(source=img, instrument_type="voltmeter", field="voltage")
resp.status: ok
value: 45 V
